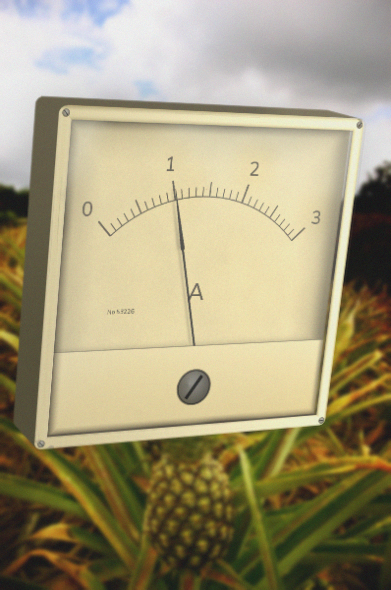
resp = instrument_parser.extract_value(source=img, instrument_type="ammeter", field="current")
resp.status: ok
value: 1 A
